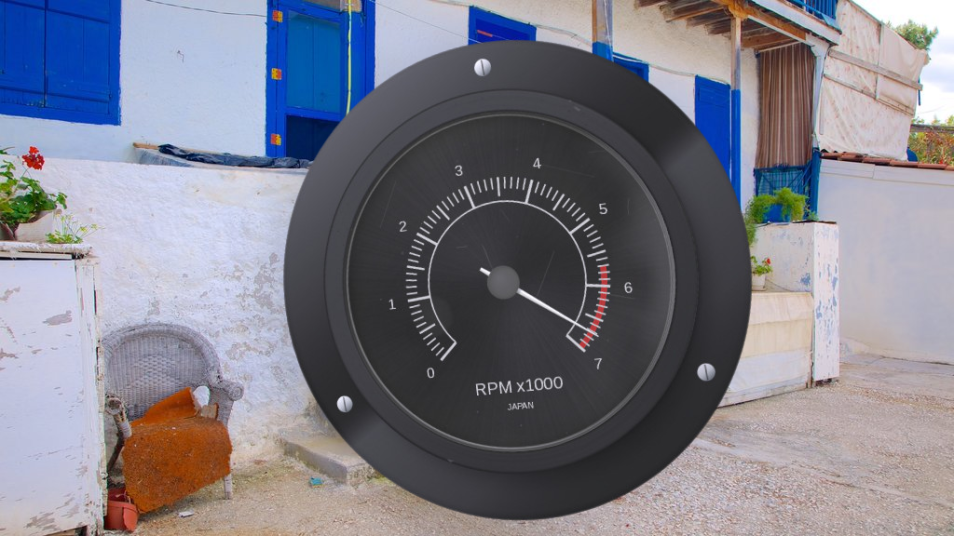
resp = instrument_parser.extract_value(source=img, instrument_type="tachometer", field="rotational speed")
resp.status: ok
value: 6700 rpm
